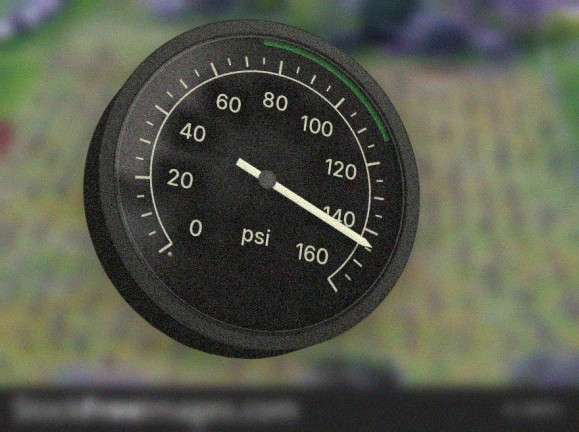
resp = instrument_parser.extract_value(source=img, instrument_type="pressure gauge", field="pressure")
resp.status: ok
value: 145 psi
